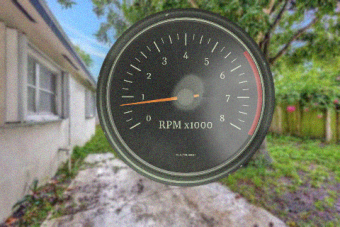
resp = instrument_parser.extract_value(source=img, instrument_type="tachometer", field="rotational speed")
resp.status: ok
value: 750 rpm
